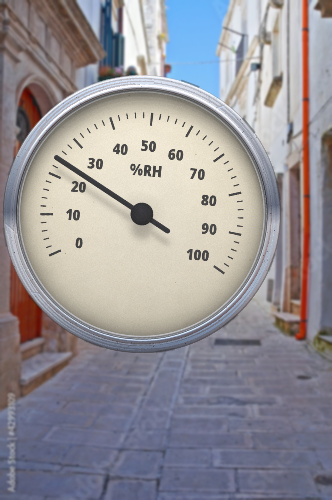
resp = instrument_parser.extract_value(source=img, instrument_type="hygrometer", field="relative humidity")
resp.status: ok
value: 24 %
